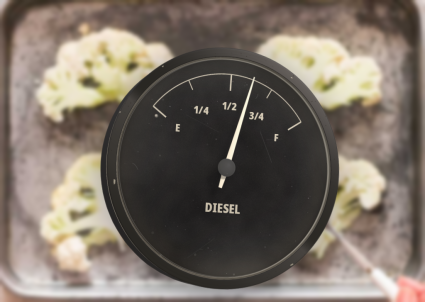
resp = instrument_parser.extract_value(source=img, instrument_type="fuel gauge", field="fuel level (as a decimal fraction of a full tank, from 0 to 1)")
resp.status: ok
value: 0.625
